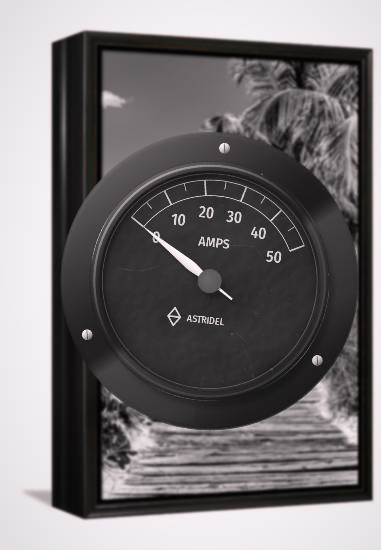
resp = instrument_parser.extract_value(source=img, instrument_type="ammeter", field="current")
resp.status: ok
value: 0 A
